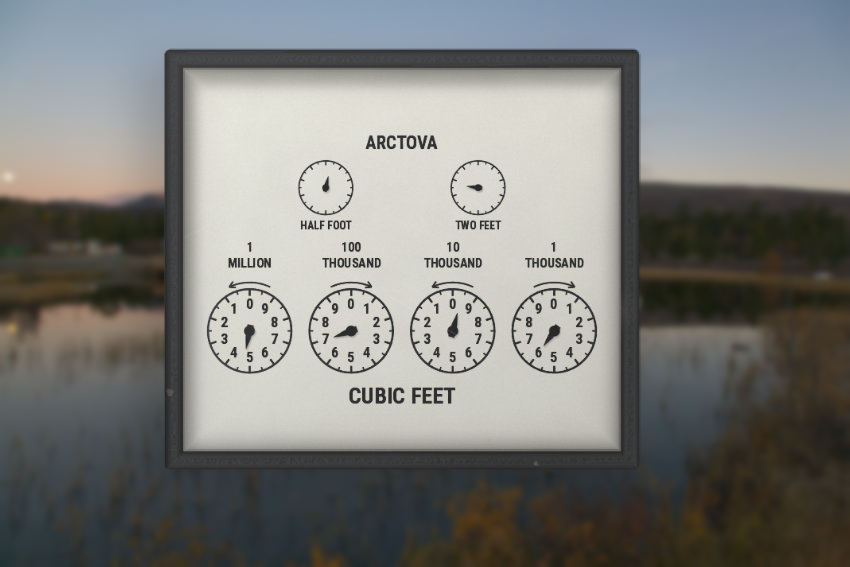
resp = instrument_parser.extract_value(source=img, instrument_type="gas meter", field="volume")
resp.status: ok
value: 469600 ft³
